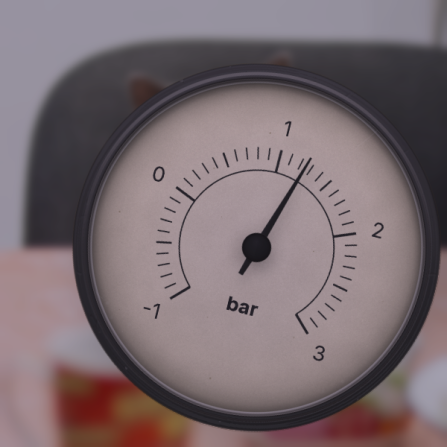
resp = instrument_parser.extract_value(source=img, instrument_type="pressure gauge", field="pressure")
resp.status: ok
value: 1.25 bar
